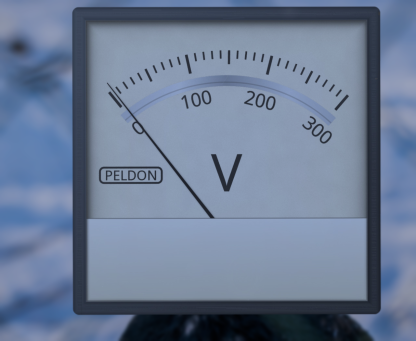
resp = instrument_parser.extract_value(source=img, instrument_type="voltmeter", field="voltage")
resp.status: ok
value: 5 V
